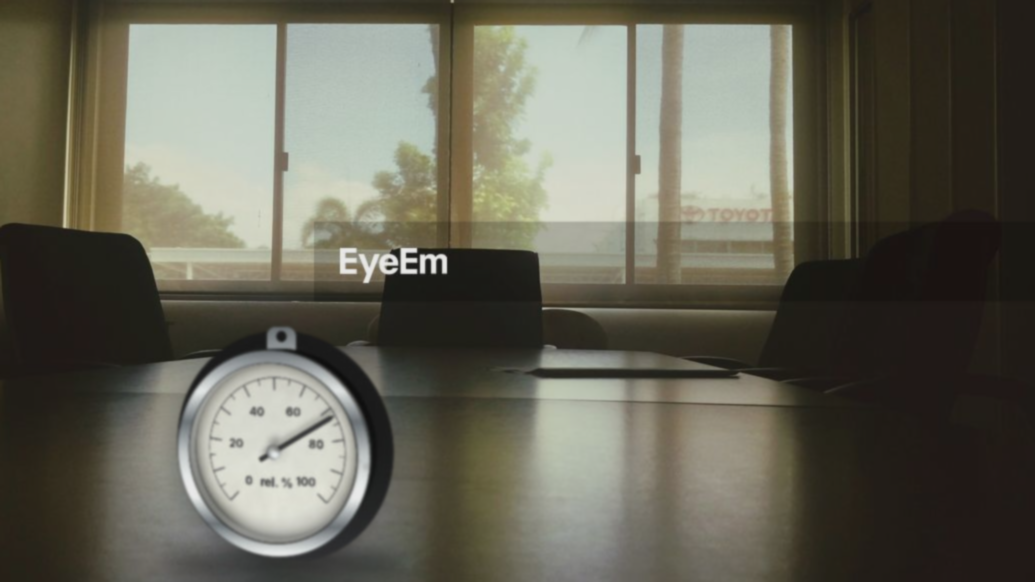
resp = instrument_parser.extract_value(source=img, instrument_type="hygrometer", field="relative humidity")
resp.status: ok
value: 72.5 %
